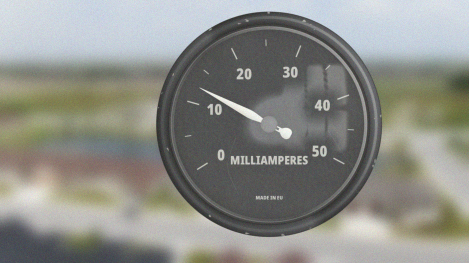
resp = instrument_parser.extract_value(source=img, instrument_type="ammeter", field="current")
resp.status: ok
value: 12.5 mA
